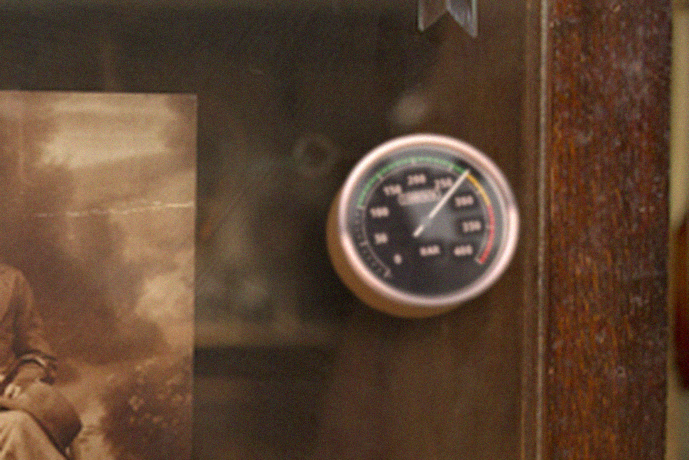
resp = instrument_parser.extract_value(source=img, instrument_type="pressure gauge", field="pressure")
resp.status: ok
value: 270 bar
